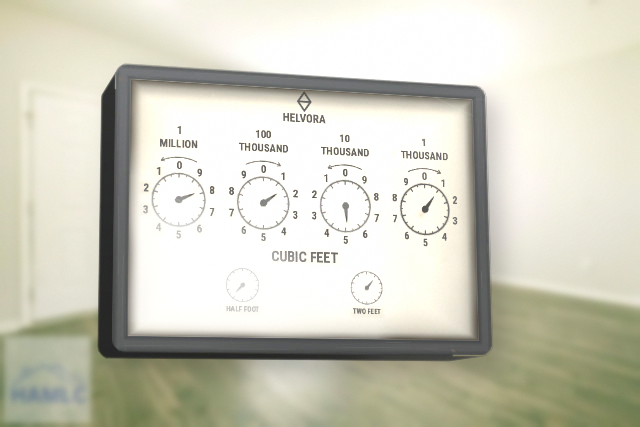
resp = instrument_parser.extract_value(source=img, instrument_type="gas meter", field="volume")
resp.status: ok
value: 815100 ft³
